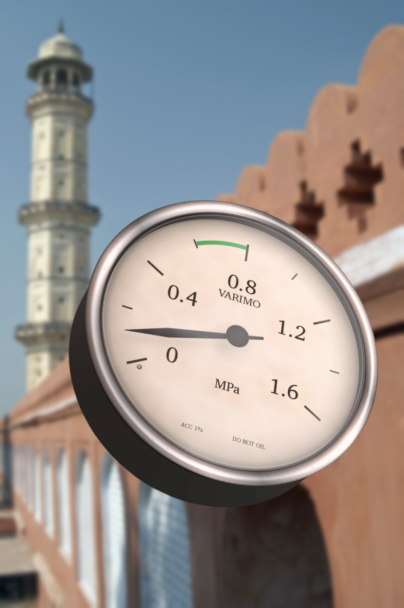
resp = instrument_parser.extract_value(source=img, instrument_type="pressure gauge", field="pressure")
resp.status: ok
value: 0.1 MPa
